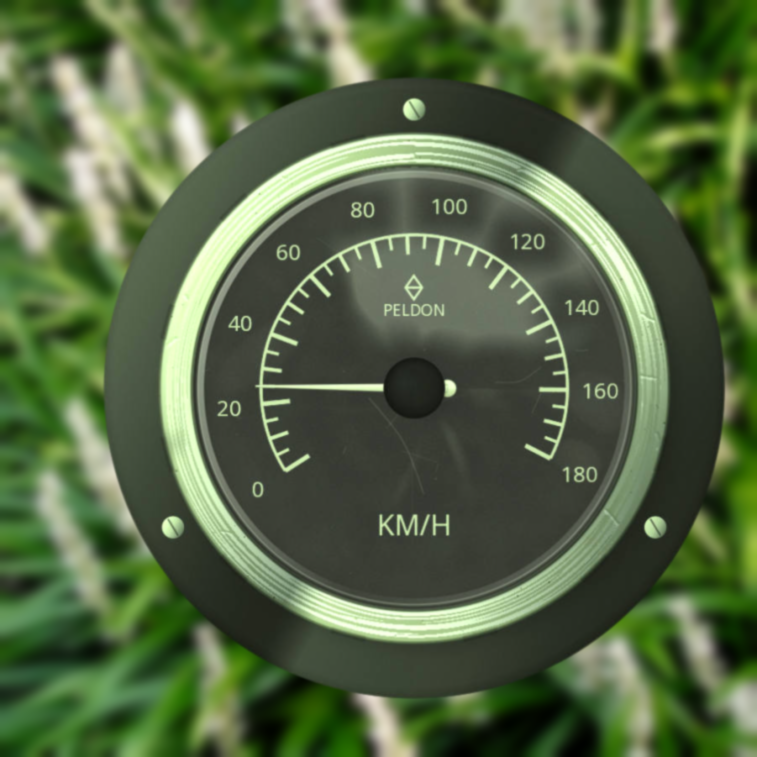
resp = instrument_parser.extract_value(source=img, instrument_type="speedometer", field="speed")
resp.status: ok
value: 25 km/h
